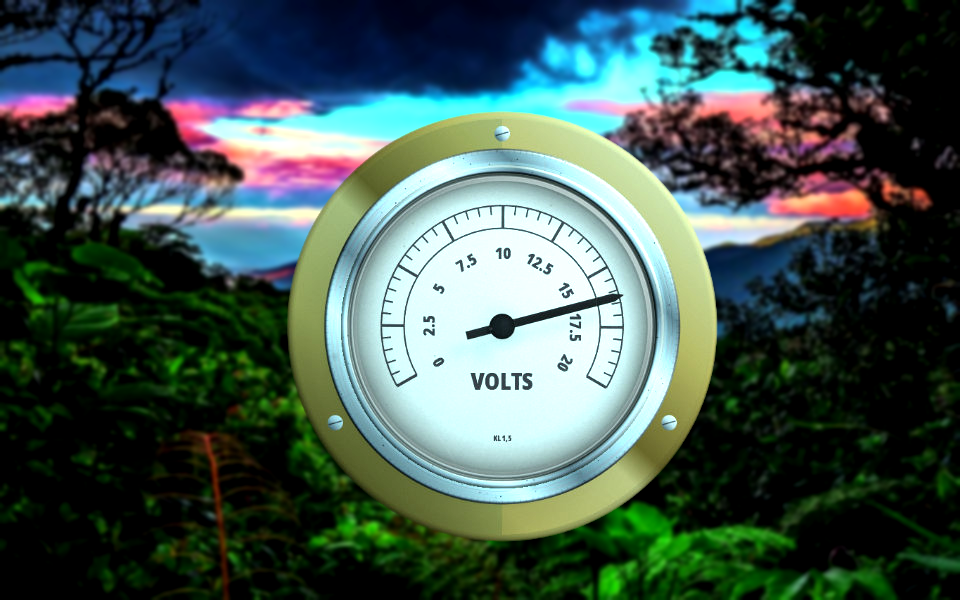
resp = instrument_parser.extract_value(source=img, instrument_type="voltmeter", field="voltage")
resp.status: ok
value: 16.25 V
